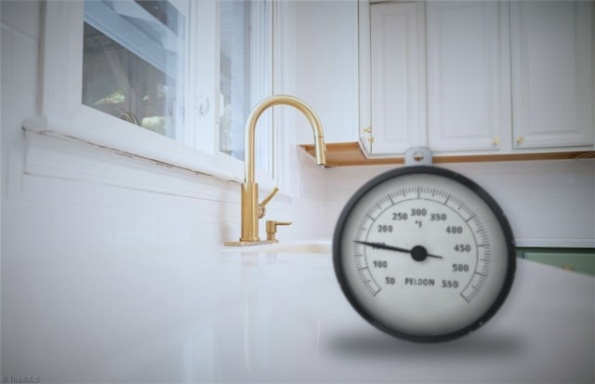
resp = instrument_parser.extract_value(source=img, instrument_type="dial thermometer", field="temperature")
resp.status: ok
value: 150 °F
